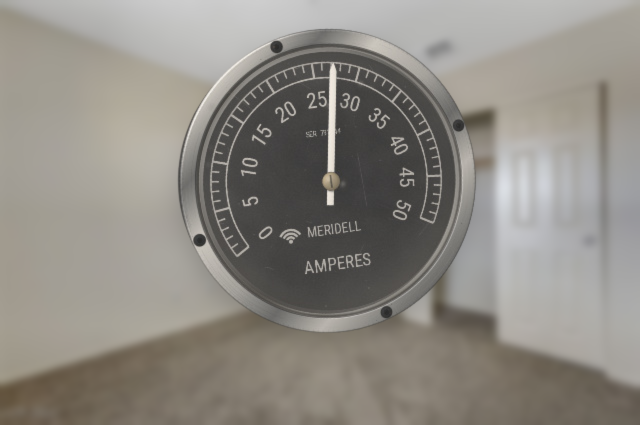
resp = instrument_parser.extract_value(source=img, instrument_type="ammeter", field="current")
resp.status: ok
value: 27 A
